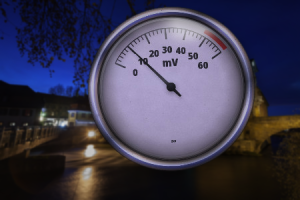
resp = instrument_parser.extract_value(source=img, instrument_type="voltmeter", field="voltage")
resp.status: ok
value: 10 mV
